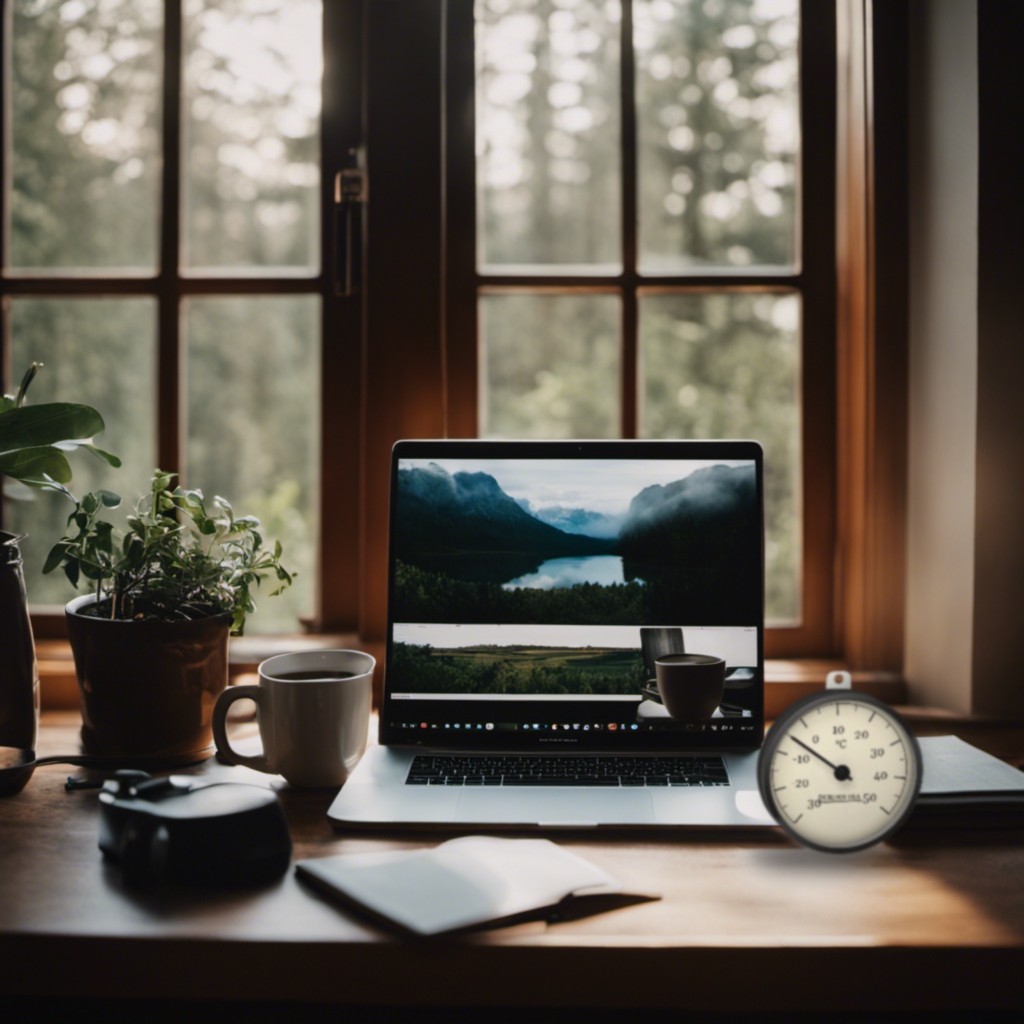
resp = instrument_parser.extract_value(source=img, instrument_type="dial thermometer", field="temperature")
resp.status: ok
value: -5 °C
